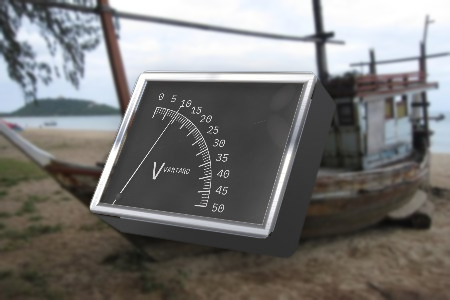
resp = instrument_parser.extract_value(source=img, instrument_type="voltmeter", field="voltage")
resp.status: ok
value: 10 V
